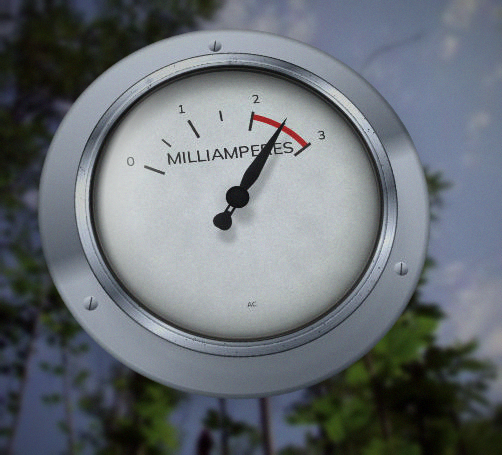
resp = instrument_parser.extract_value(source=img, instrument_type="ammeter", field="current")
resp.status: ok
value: 2.5 mA
